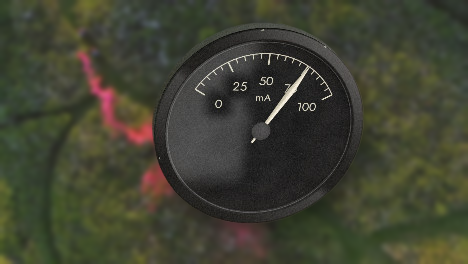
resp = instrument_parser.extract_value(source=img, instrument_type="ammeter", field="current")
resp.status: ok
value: 75 mA
